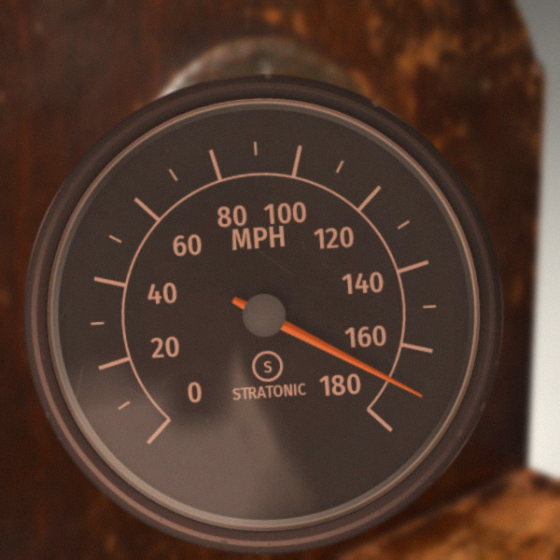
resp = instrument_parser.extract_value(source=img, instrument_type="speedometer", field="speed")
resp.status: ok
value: 170 mph
